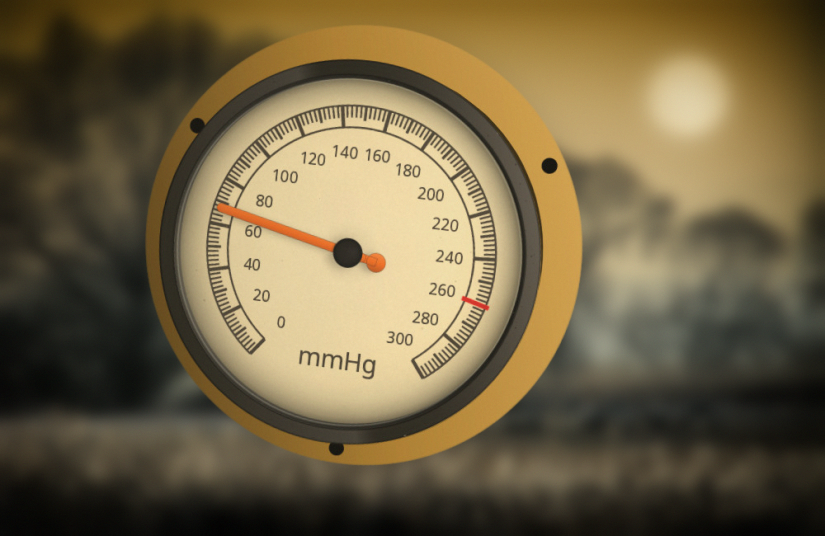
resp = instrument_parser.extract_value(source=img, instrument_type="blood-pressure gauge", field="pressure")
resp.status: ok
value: 68 mmHg
